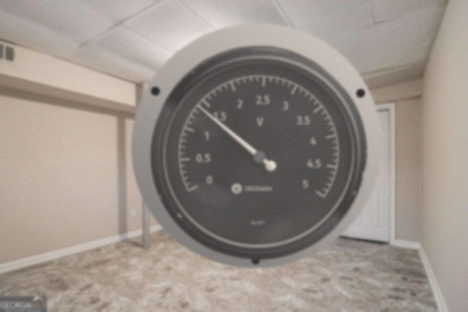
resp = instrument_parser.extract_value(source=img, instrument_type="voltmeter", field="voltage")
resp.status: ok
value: 1.4 V
